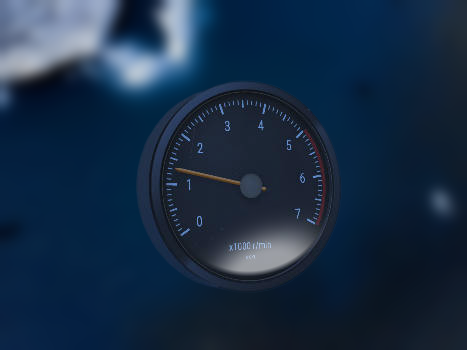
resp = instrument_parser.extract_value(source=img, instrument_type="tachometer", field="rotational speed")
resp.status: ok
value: 1300 rpm
